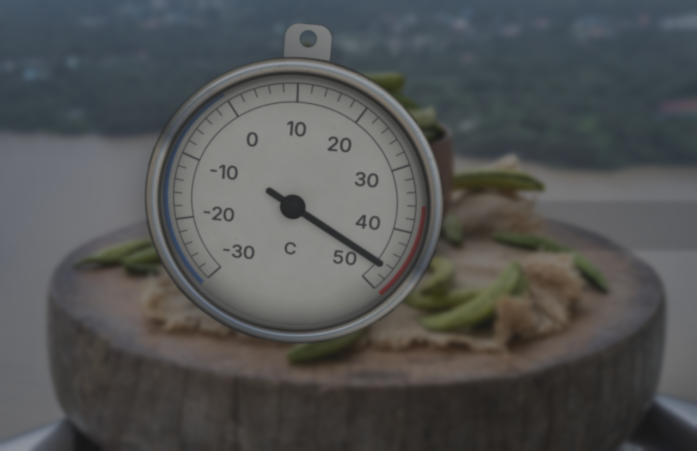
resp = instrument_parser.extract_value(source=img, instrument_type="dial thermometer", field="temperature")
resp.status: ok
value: 46 °C
